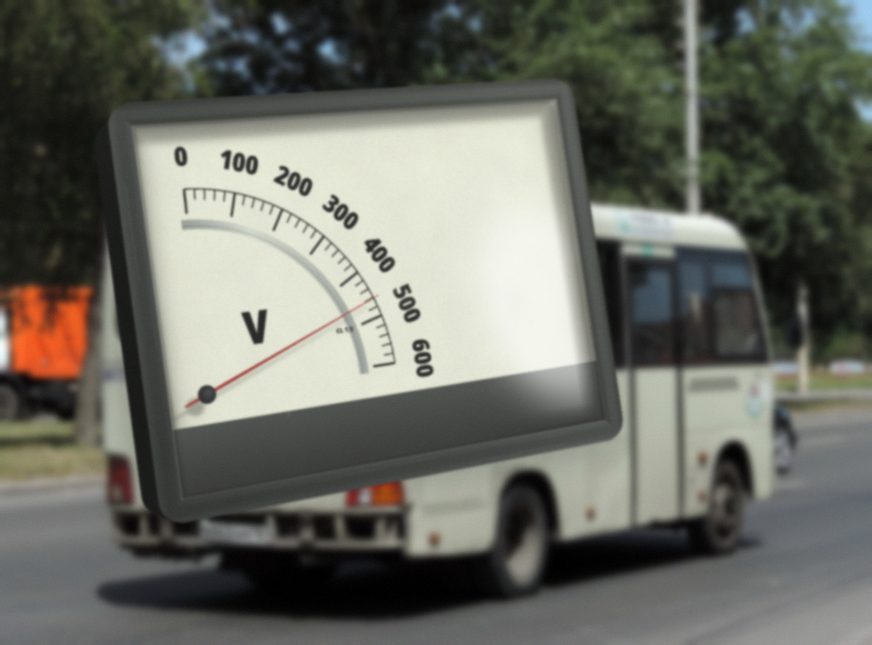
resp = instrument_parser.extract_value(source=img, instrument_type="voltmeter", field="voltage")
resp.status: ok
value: 460 V
